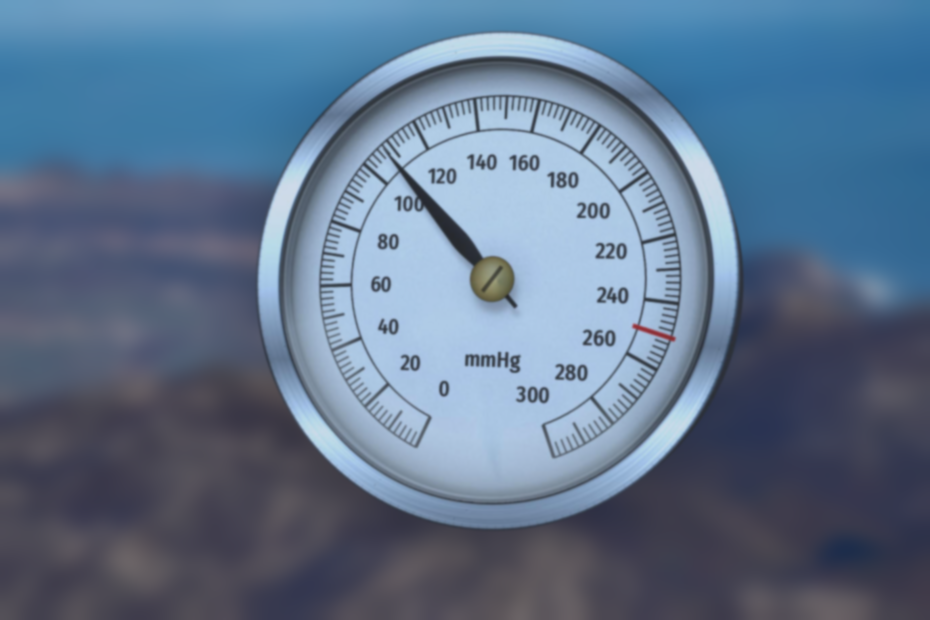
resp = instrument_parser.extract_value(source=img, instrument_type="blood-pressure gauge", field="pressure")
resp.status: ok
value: 108 mmHg
